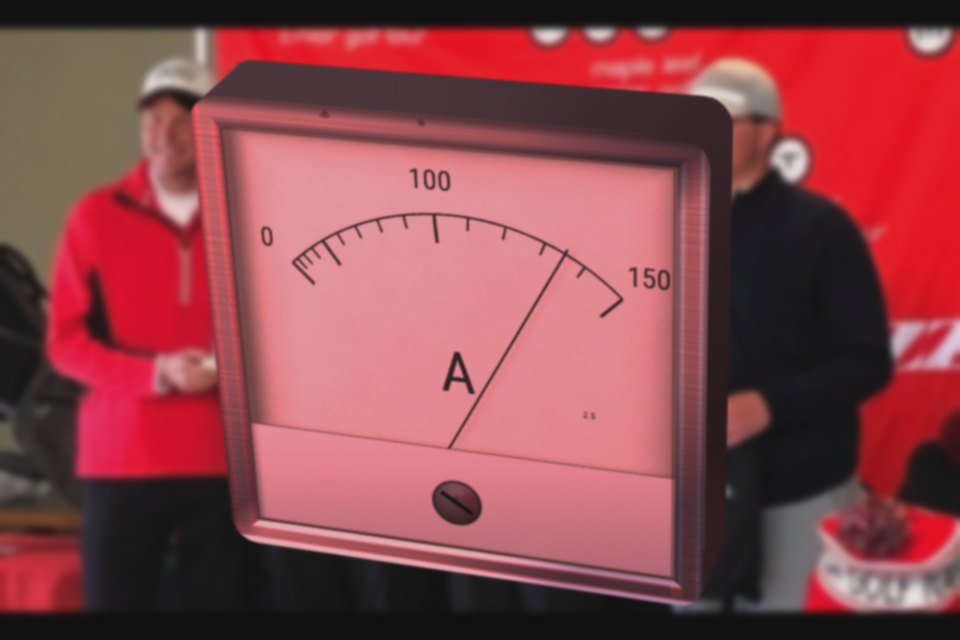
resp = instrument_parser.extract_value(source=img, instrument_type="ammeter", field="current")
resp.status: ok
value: 135 A
